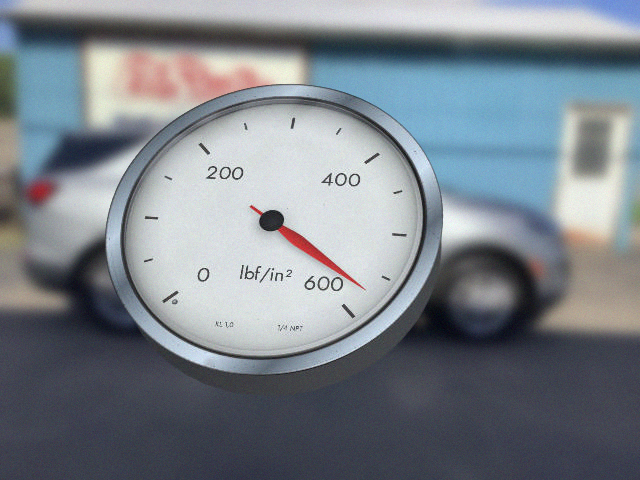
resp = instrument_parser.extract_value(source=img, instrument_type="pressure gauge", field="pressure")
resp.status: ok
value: 575 psi
